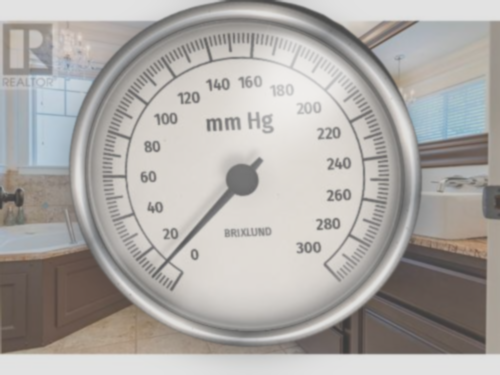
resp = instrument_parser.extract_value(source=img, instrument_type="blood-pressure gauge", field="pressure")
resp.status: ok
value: 10 mmHg
